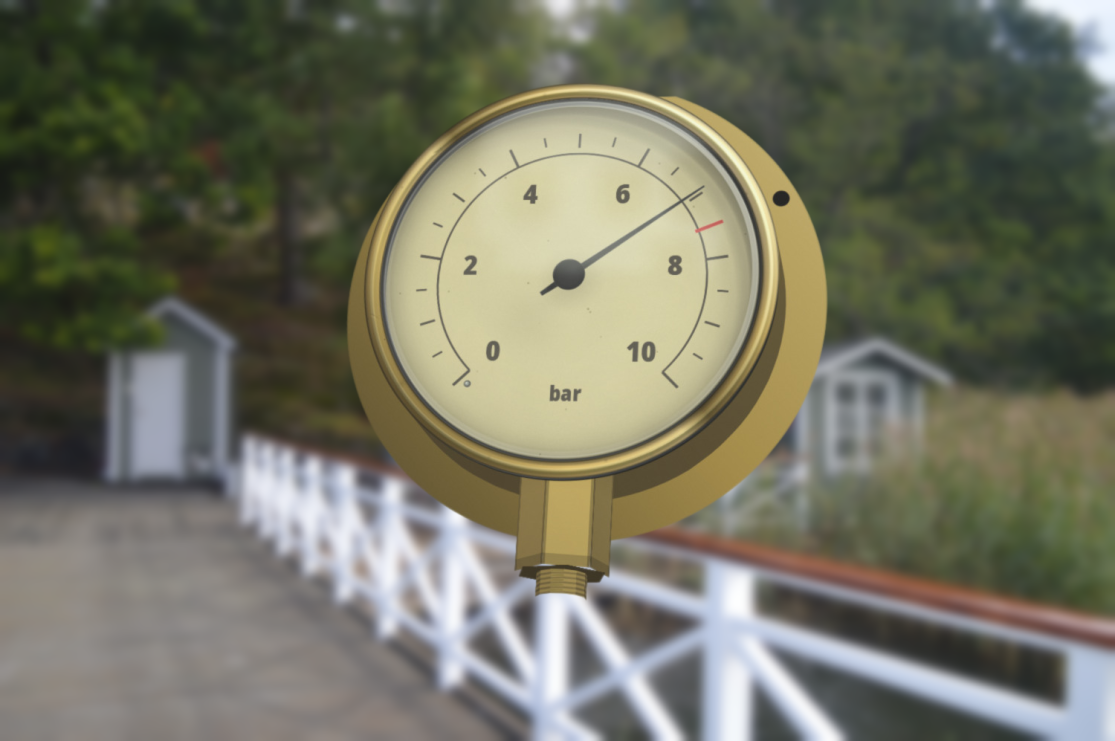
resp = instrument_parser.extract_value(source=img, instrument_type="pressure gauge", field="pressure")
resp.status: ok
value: 7 bar
